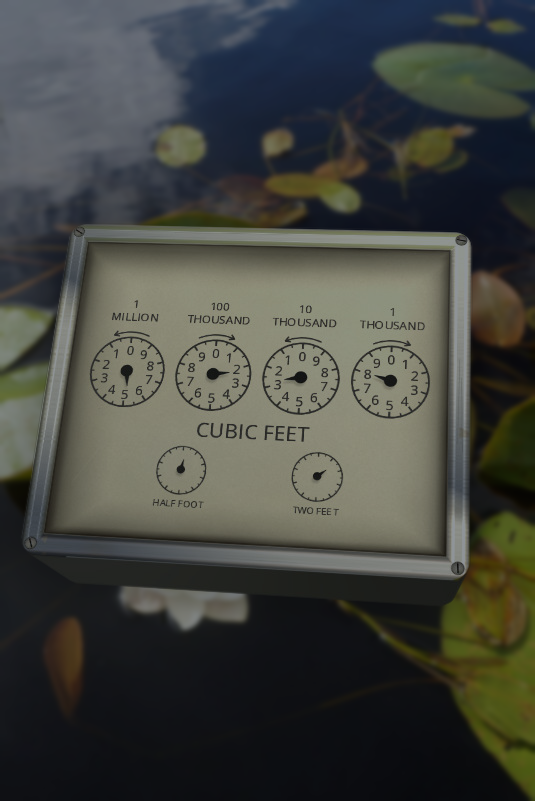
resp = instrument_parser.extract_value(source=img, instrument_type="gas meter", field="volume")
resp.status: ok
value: 522800 ft³
